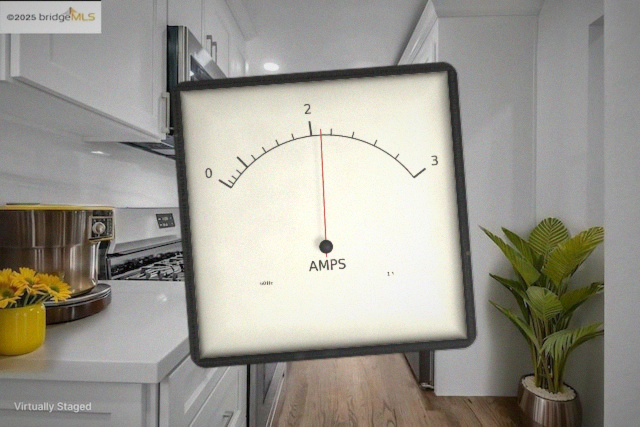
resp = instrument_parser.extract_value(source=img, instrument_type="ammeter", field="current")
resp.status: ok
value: 2.1 A
